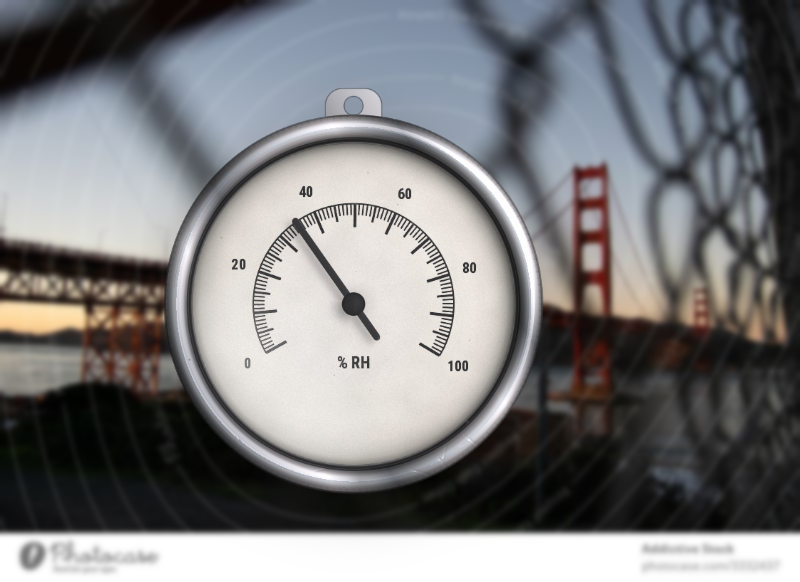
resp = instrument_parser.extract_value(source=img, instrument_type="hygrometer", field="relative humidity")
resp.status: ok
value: 35 %
